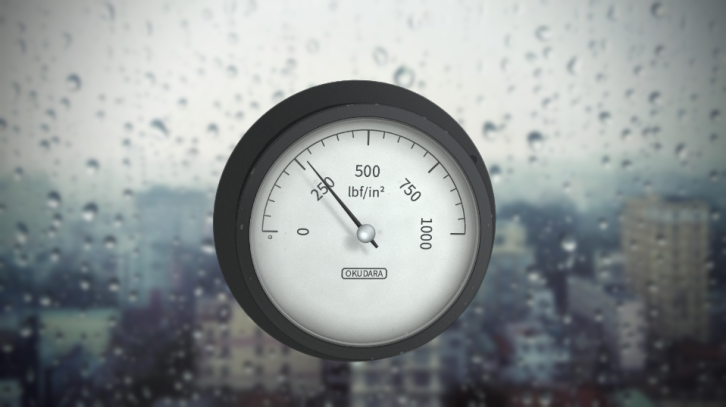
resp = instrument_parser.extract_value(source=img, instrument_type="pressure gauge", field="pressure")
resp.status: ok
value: 275 psi
